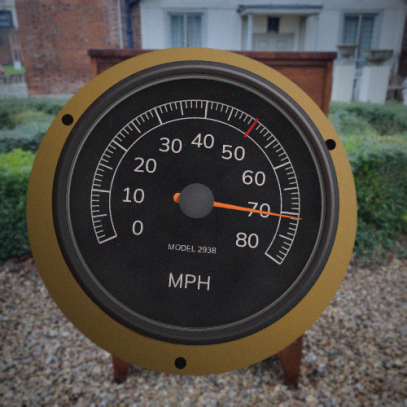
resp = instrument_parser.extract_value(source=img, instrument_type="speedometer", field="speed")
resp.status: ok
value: 71 mph
